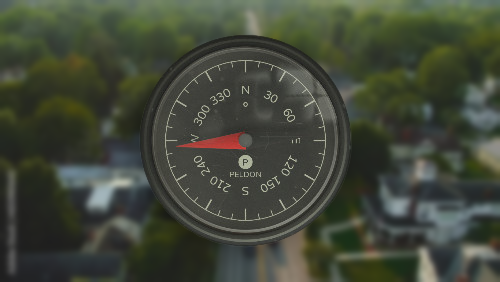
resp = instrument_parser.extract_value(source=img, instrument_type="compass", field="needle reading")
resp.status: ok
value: 265 °
